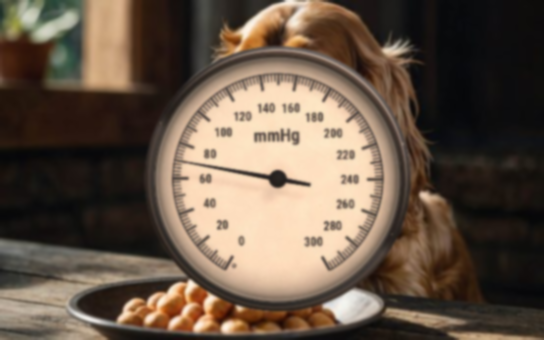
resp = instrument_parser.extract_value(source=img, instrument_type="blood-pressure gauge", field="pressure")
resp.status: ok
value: 70 mmHg
